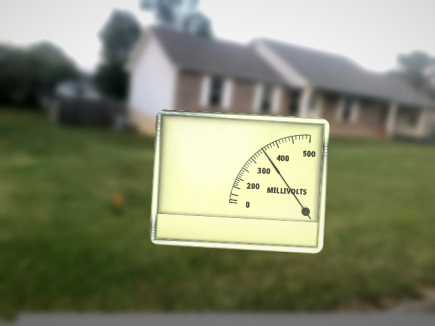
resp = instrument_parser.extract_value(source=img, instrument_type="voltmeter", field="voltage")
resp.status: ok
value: 350 mV
